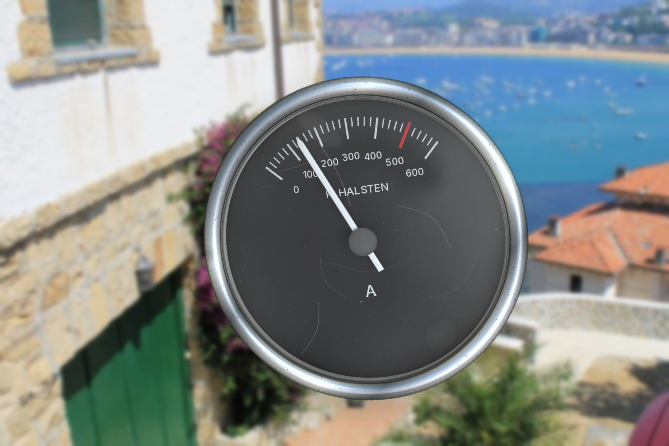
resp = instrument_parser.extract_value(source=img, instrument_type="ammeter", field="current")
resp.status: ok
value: 140 A
